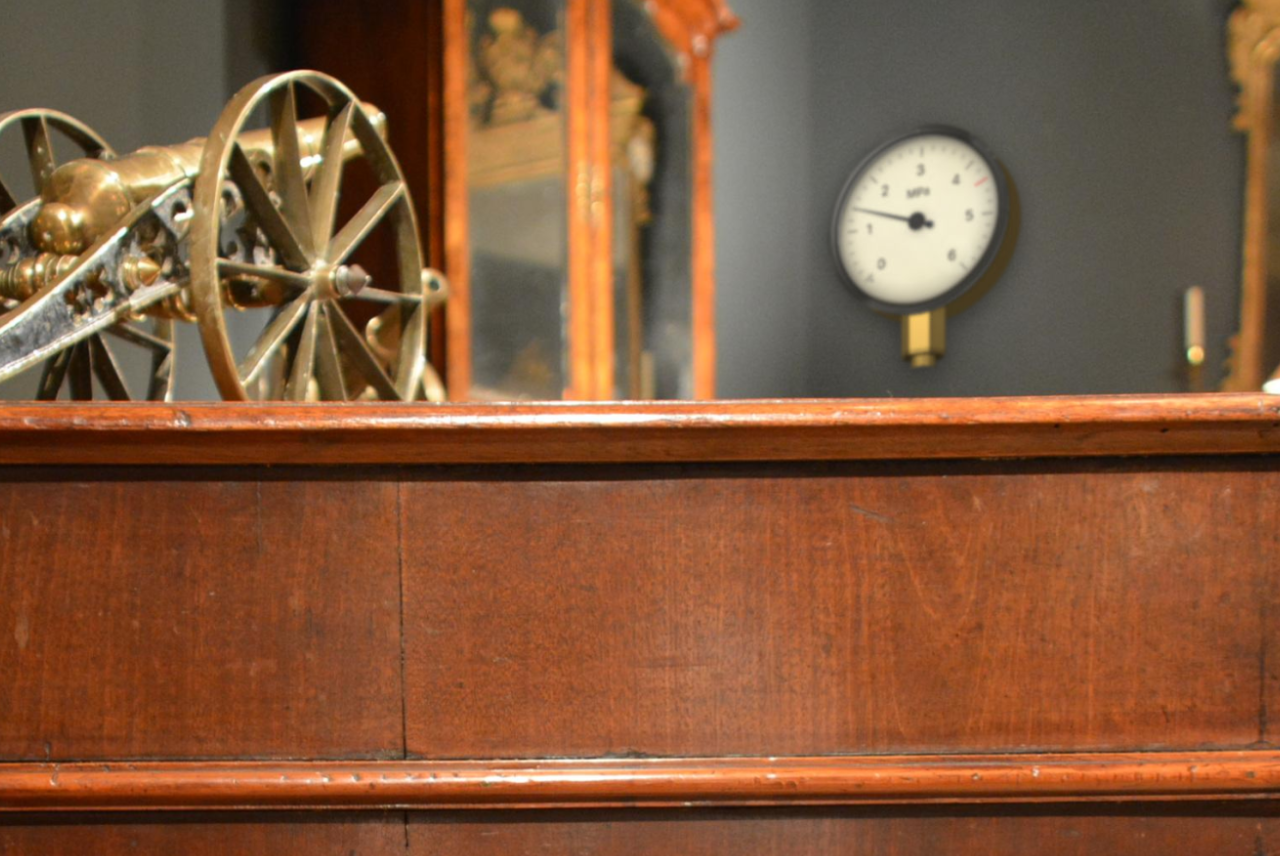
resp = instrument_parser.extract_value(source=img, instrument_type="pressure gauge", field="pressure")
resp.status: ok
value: 1.4 MPa
